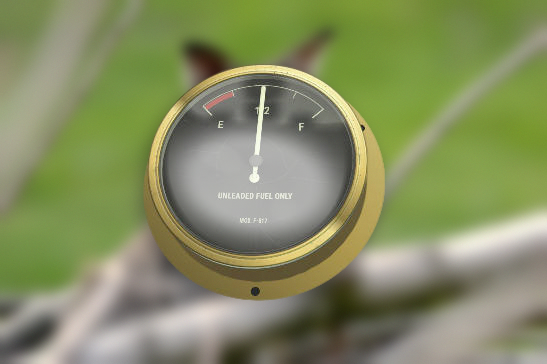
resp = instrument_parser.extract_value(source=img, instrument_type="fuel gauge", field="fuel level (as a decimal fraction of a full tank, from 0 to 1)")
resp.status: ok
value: 0.5
